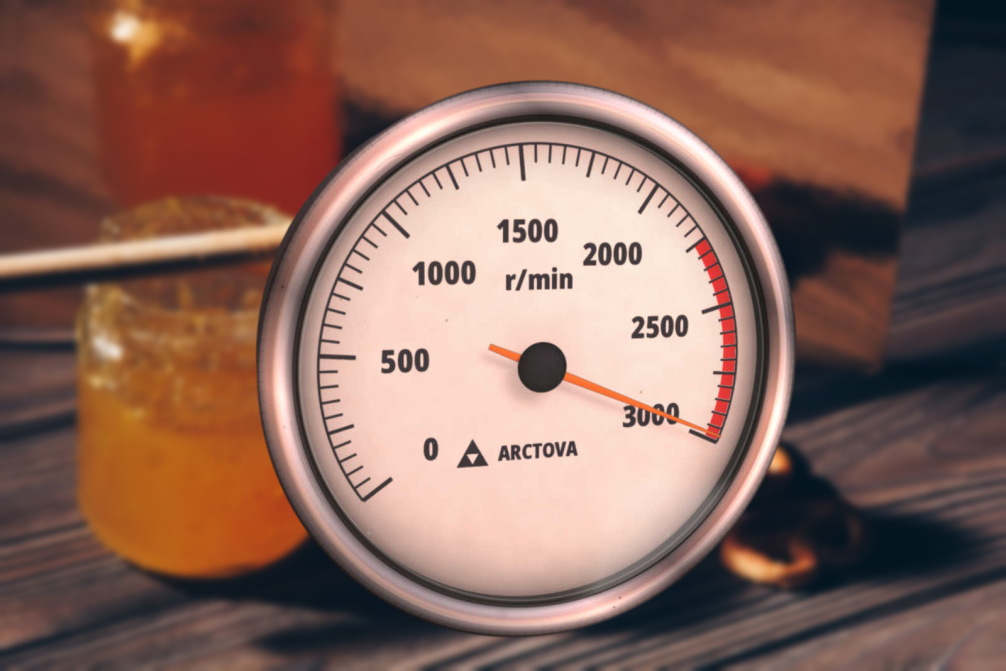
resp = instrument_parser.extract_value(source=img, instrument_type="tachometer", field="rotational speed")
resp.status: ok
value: 2975 rpm
